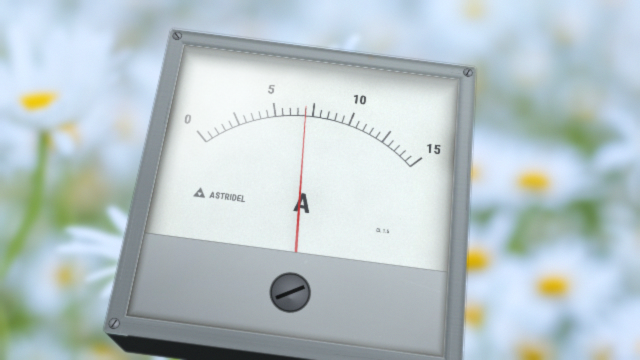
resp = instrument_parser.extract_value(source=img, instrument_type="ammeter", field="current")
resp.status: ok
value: 7 A
